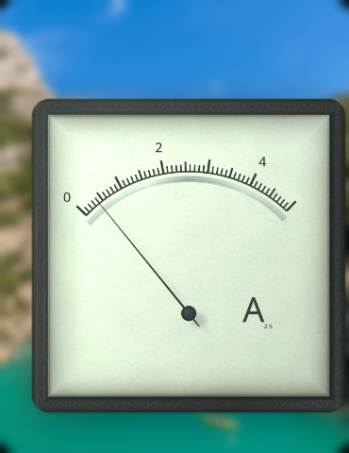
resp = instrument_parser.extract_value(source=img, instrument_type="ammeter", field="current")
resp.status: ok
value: 0.4 A
